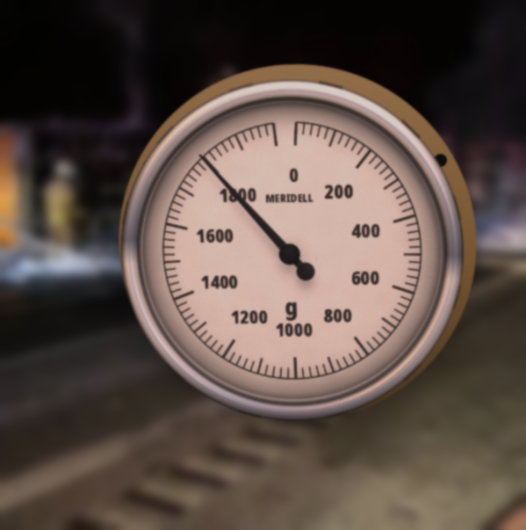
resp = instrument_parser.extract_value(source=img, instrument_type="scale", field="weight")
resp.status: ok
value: 1800 g
